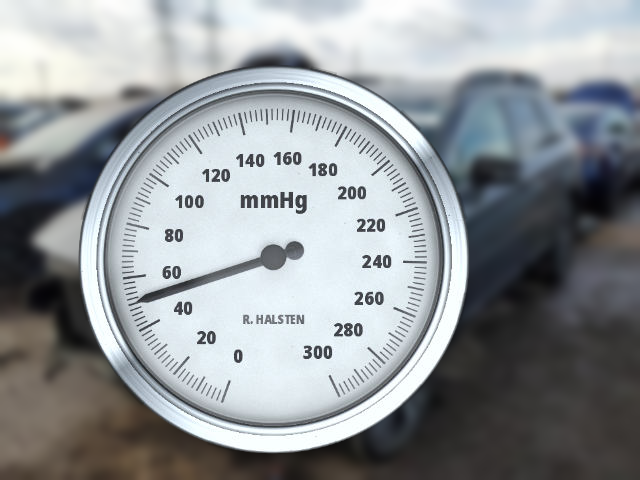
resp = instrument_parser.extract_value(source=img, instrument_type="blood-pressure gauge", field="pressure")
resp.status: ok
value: 50 mmHg
